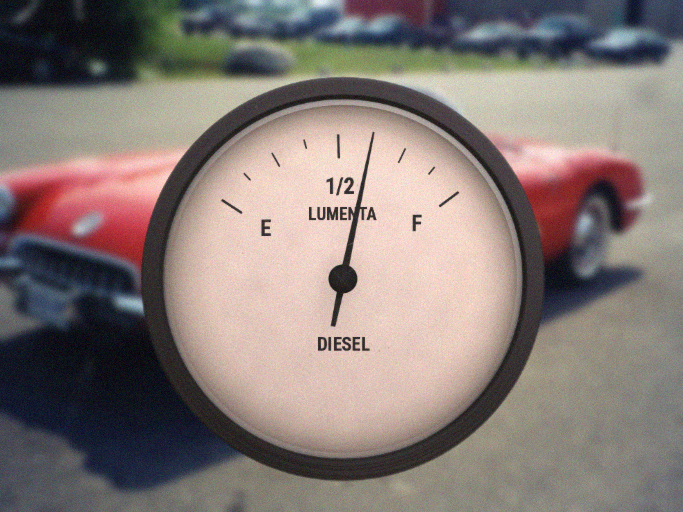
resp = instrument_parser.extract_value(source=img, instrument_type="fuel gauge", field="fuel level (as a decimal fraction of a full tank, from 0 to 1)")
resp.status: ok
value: 0.625
